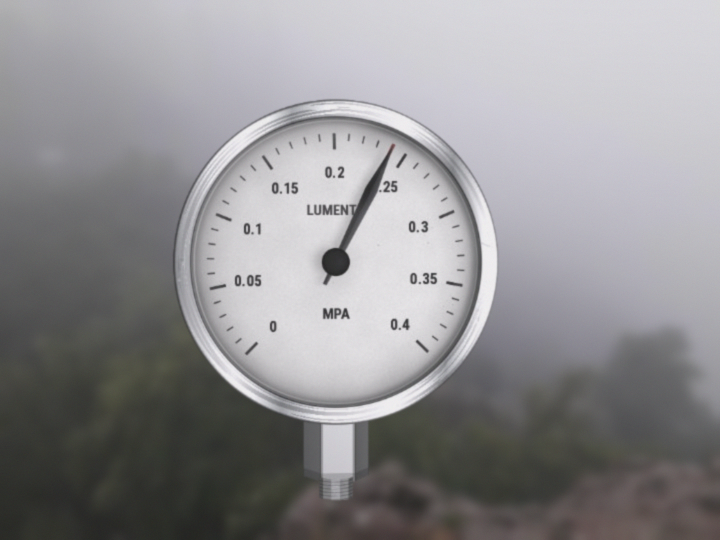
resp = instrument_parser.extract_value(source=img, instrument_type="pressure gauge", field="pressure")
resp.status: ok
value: 0.24 MPa
